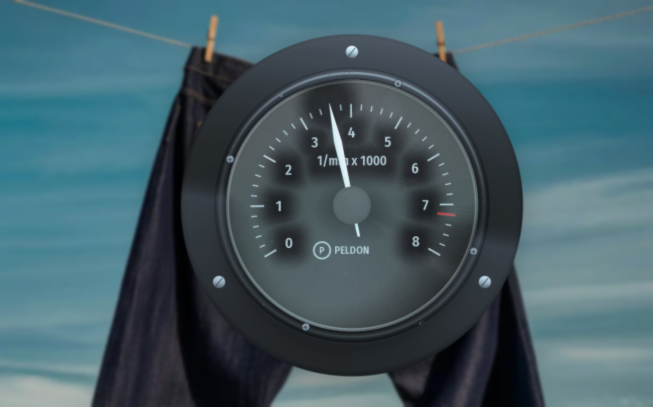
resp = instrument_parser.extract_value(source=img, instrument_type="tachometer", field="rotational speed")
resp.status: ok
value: 3600 rpm
